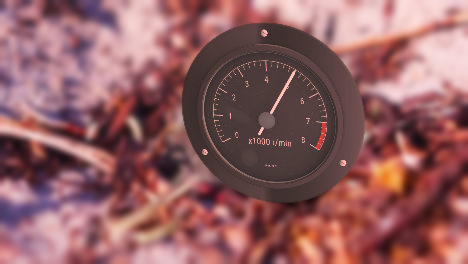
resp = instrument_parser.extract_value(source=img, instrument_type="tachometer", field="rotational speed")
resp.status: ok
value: 5000 rpm
